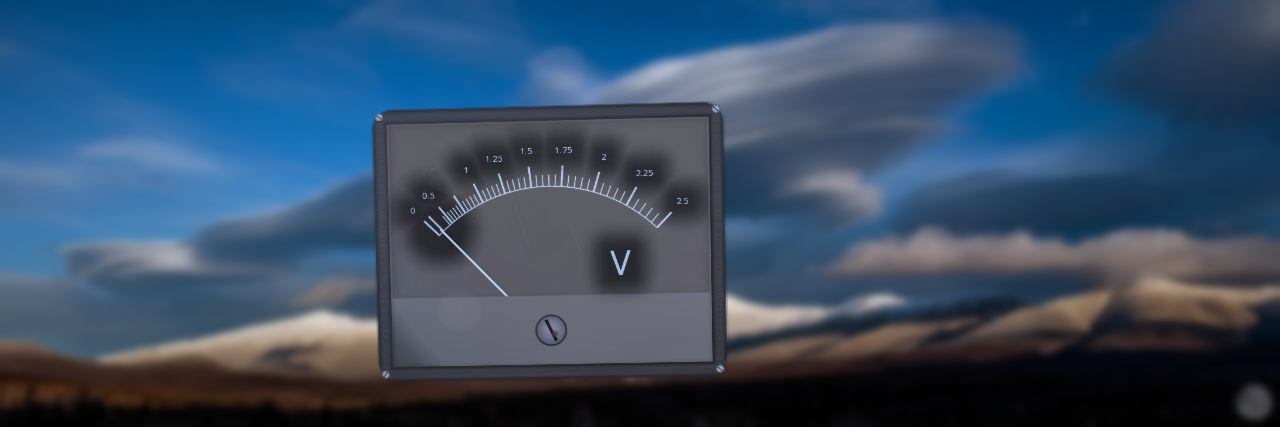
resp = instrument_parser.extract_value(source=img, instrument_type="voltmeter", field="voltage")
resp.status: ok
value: 0.25 V
